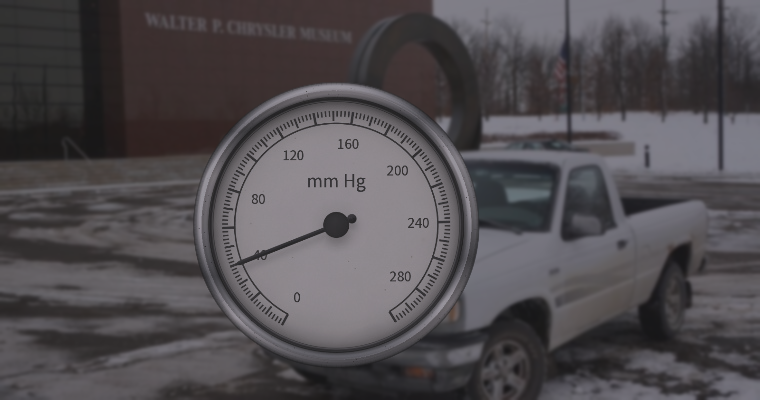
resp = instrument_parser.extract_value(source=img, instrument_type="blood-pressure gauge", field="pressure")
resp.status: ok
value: 40 mmHg
